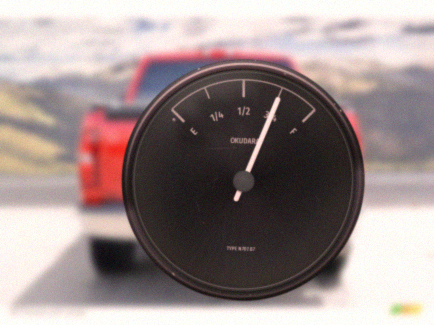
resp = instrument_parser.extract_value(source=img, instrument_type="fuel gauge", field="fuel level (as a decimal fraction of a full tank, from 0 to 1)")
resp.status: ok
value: 0.75
